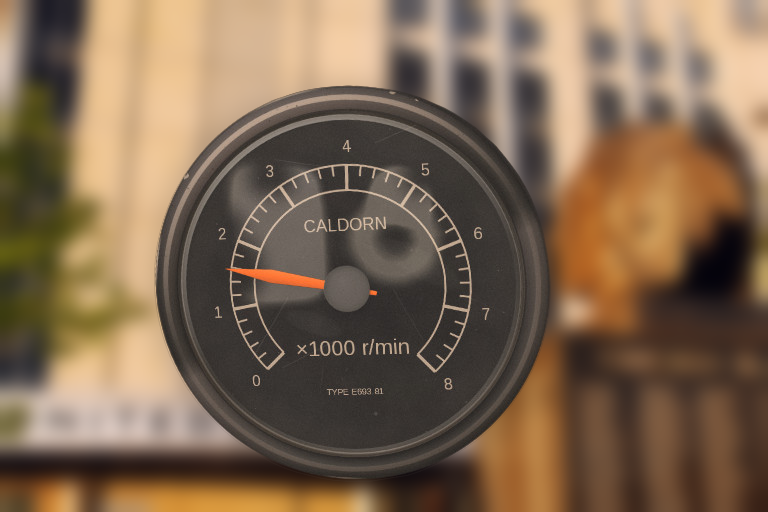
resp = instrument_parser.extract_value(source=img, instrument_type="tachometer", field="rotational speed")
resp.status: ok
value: 1600 rpm
